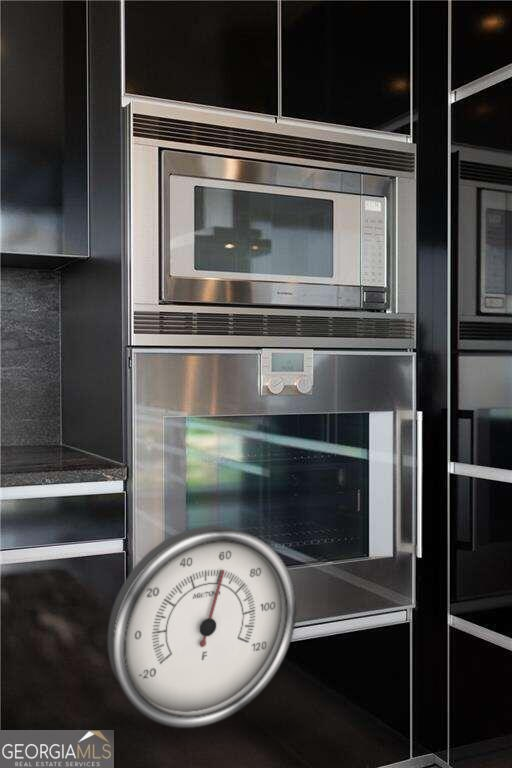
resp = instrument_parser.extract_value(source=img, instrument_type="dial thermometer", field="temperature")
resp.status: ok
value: 60 °F
